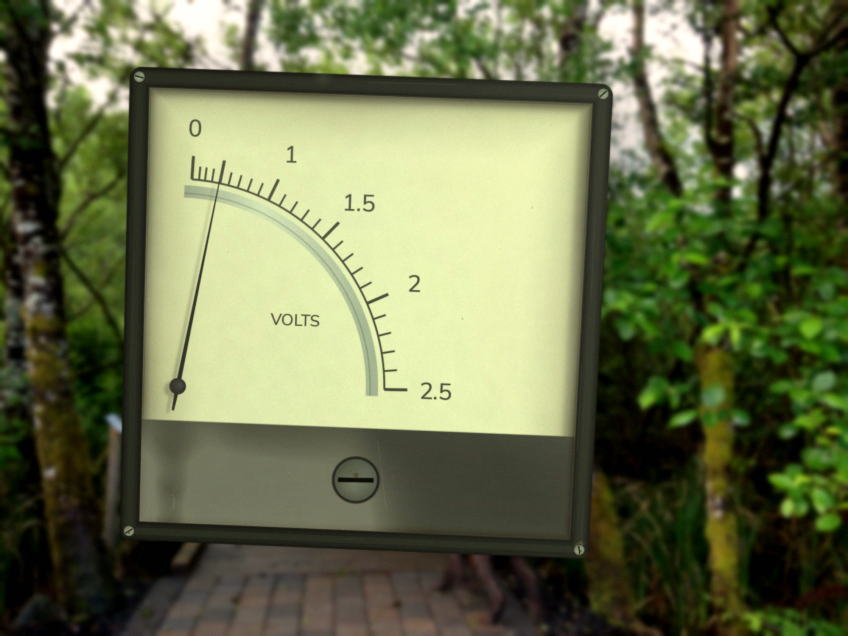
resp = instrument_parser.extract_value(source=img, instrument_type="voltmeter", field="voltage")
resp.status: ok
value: 0.5 V
